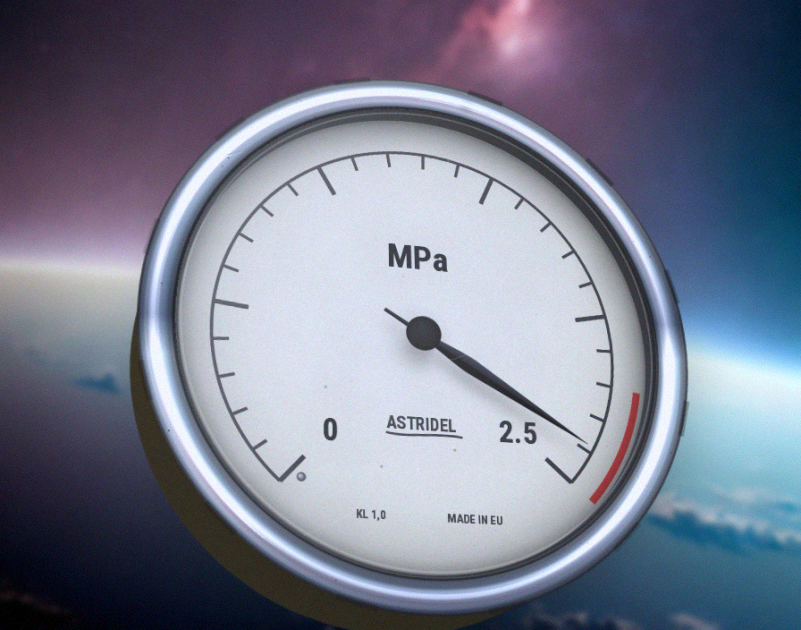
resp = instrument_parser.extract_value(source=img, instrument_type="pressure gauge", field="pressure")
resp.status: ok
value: 2.4 MPa
